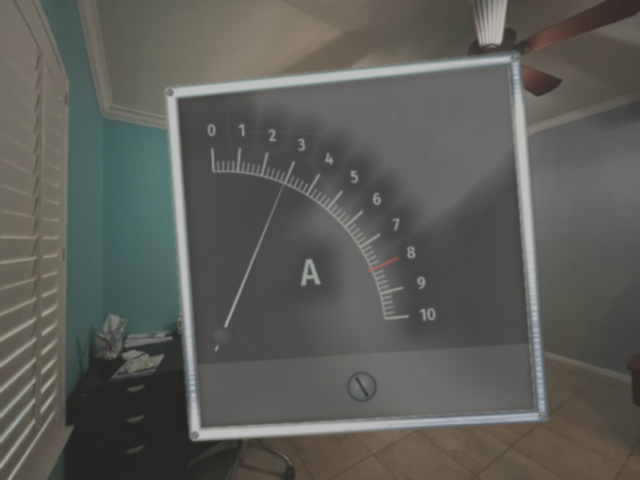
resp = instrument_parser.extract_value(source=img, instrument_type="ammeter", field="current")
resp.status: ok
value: 3 A
